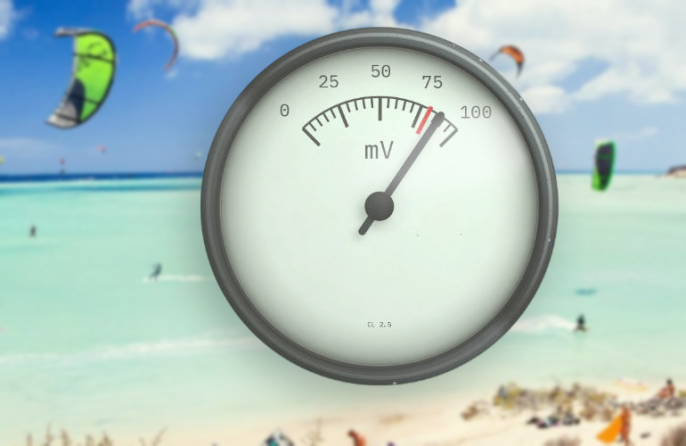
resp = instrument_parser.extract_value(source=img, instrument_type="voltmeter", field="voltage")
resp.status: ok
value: 87.5 mV
